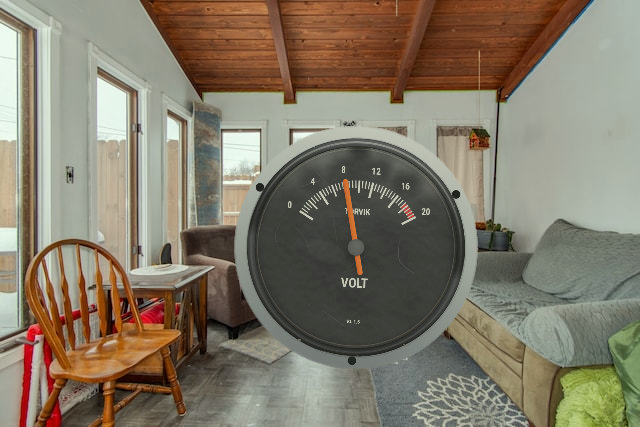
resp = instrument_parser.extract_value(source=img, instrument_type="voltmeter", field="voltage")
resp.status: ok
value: 8 V
